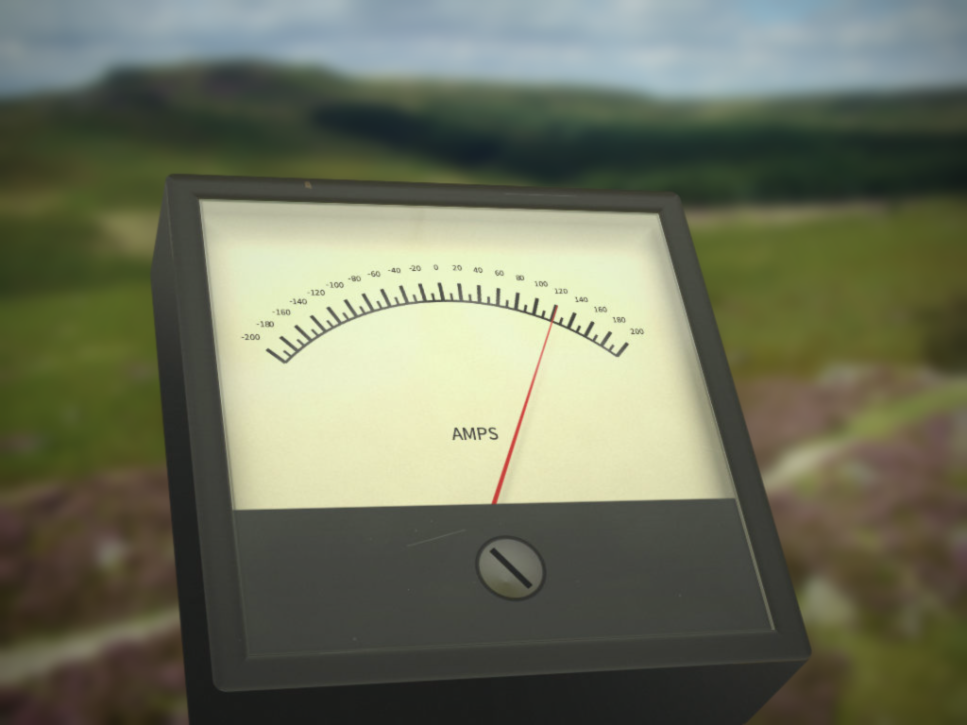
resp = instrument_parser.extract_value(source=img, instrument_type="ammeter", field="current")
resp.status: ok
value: 120 A
